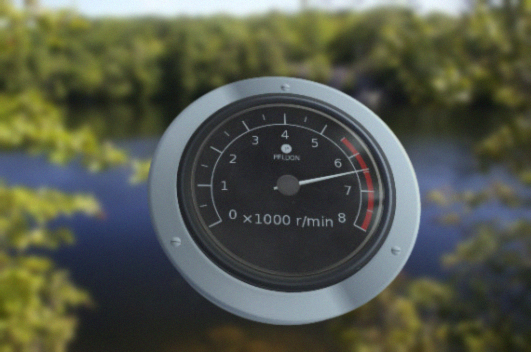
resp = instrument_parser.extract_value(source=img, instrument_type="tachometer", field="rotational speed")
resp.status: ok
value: 6500 rpm
